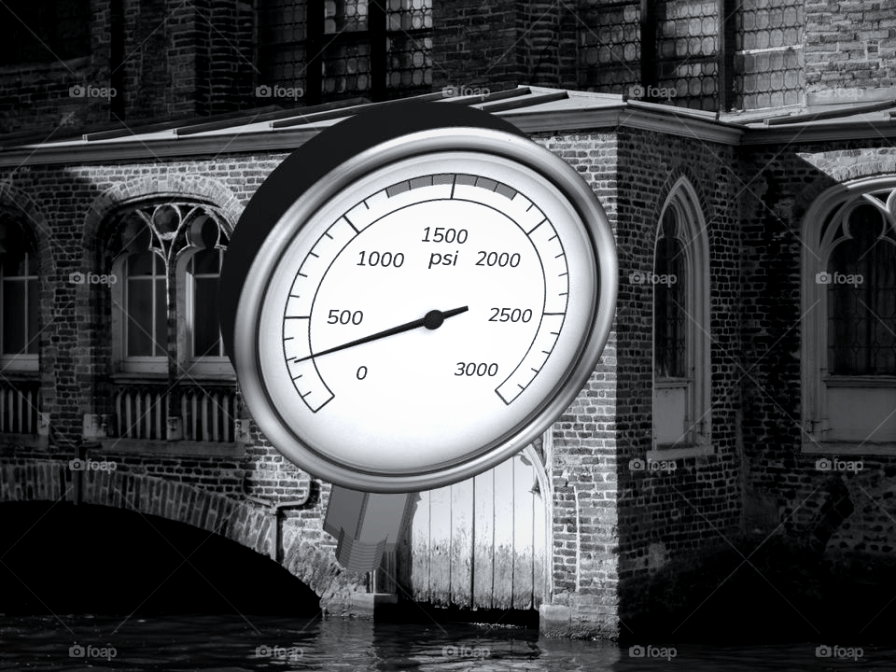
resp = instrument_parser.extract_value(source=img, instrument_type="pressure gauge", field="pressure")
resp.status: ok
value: 300 psi
